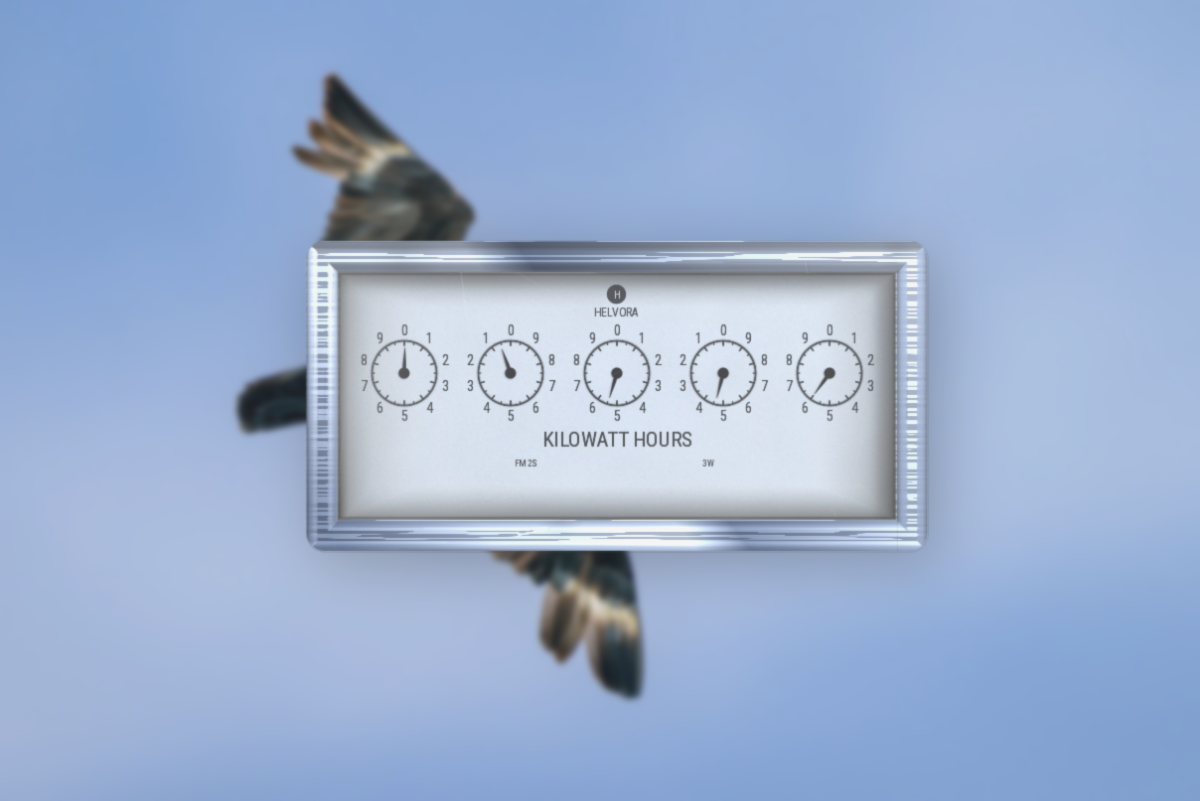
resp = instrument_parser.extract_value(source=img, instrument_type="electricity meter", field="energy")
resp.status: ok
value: 546 kWh
